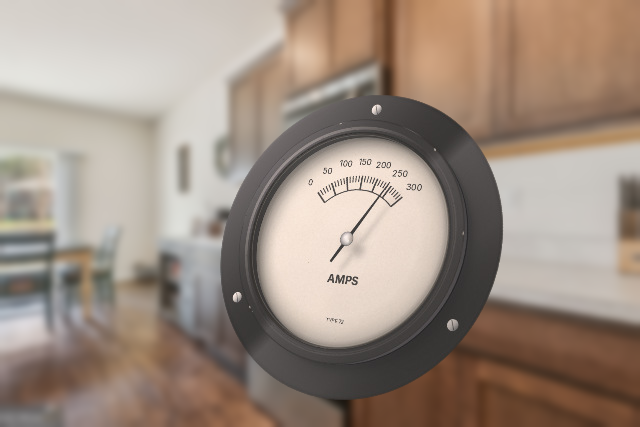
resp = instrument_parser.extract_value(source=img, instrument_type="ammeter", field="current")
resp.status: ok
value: 250 A
